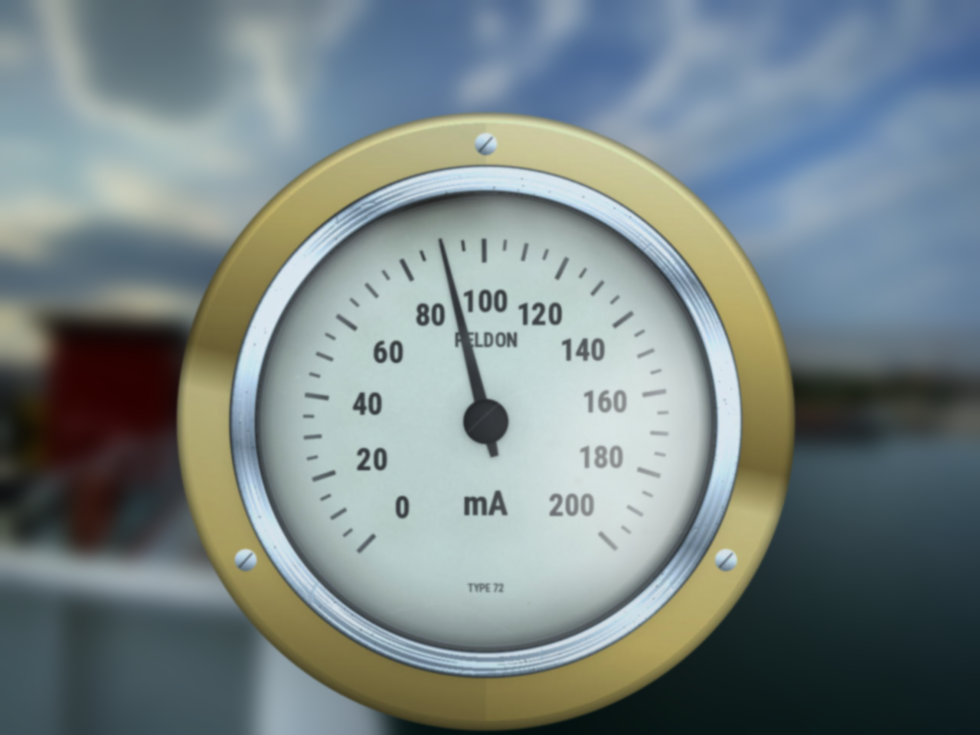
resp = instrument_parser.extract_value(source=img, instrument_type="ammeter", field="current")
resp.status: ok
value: 90 mA
